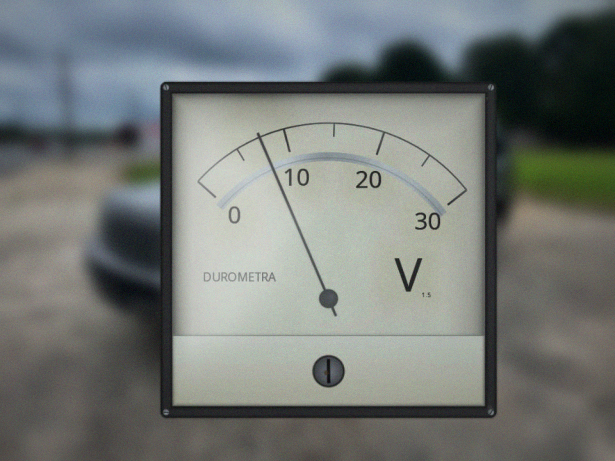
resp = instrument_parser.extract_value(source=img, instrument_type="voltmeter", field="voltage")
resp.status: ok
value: 7.5 V
